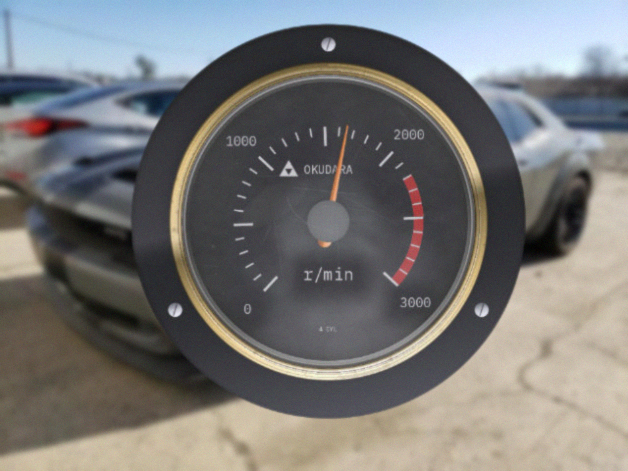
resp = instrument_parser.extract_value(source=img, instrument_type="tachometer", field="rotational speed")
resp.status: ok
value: 1650 rpm
